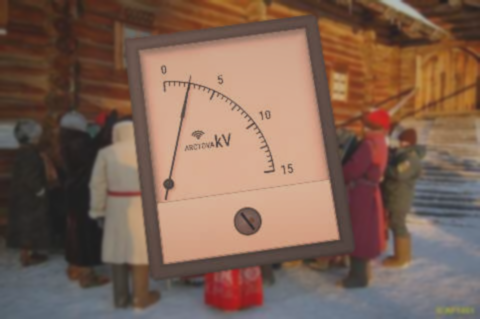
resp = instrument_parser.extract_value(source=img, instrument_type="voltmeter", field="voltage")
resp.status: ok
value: 2.5 kV
